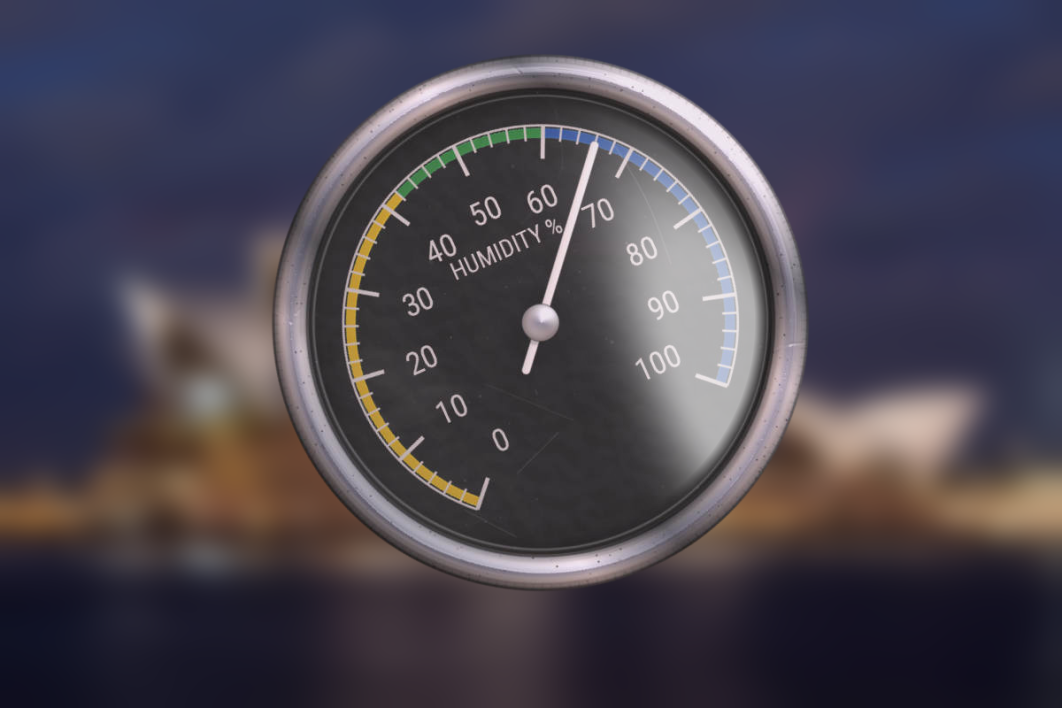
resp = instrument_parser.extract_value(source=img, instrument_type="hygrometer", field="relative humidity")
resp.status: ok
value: 66 %
